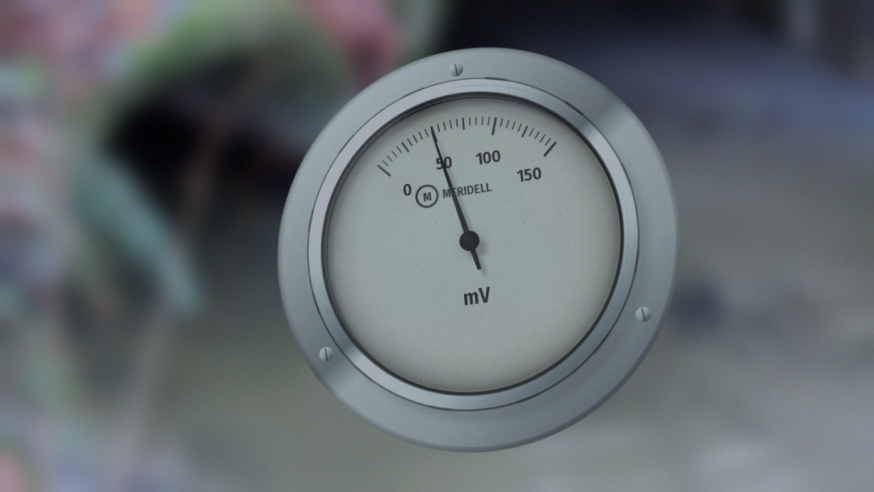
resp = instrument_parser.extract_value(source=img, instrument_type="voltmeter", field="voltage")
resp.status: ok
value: 50 mV
